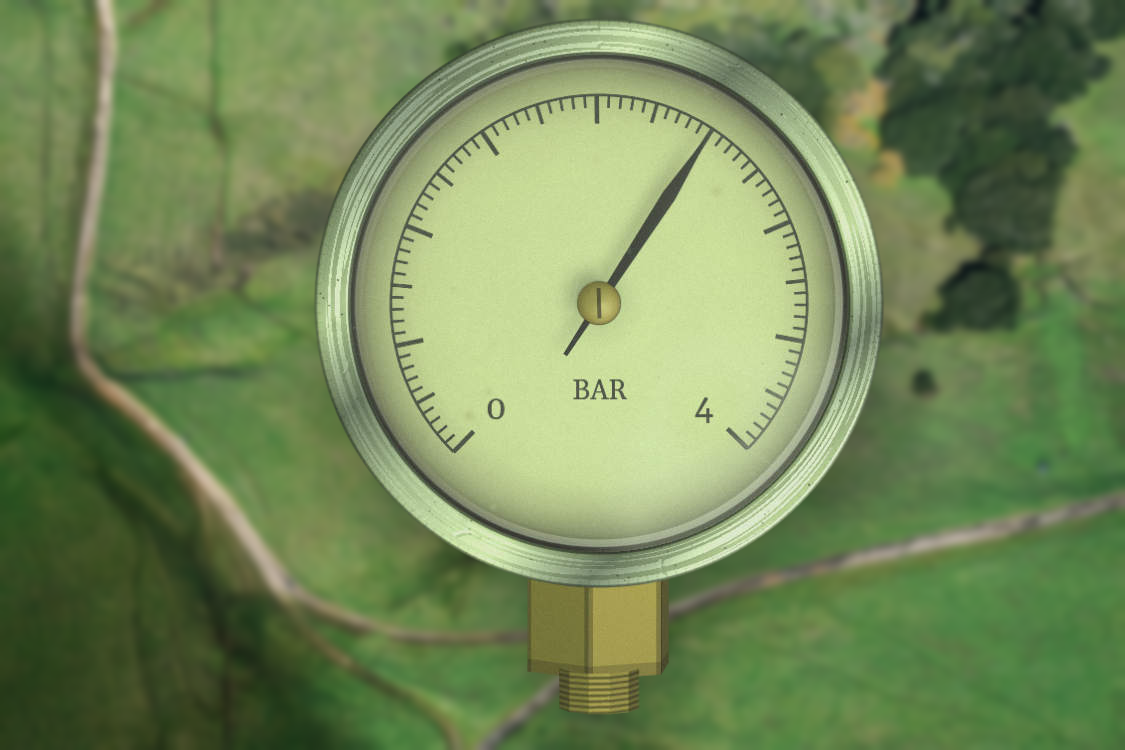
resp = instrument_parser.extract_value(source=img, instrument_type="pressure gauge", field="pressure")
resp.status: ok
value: 2.5 bar
